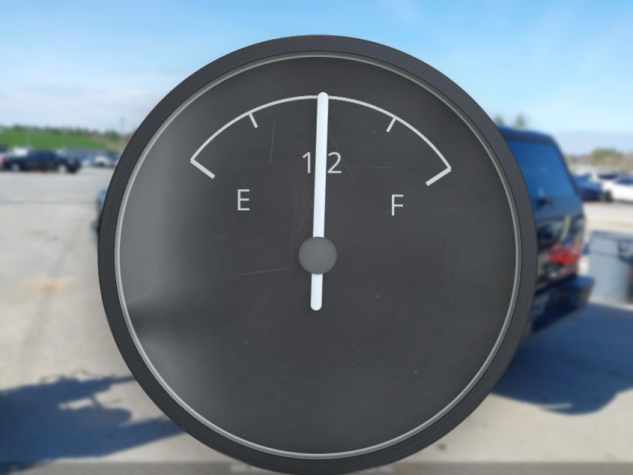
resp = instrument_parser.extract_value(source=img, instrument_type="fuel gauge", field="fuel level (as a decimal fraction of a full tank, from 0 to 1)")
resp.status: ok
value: 0.5
